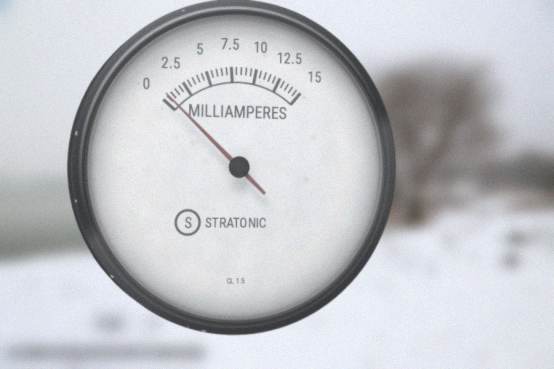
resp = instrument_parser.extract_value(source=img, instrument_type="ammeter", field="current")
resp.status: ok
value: 0.5 mA
